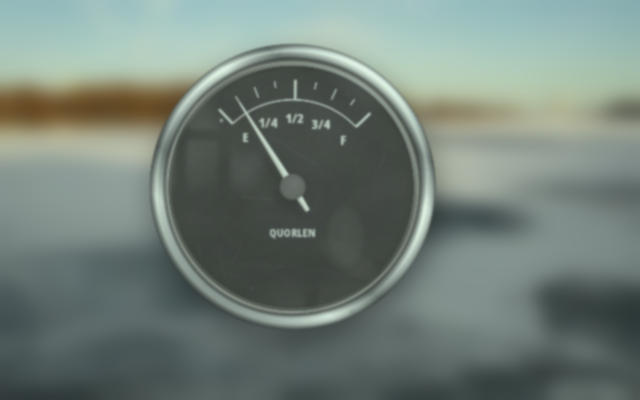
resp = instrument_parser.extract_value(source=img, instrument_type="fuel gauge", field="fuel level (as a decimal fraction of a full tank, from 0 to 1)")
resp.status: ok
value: 0.125
